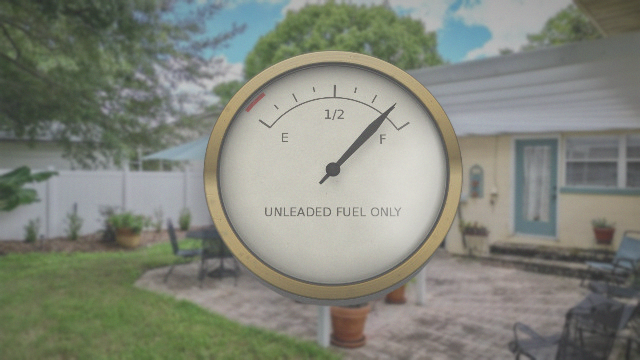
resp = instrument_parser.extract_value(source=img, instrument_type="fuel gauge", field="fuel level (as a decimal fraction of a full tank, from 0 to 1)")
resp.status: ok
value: 0.875
